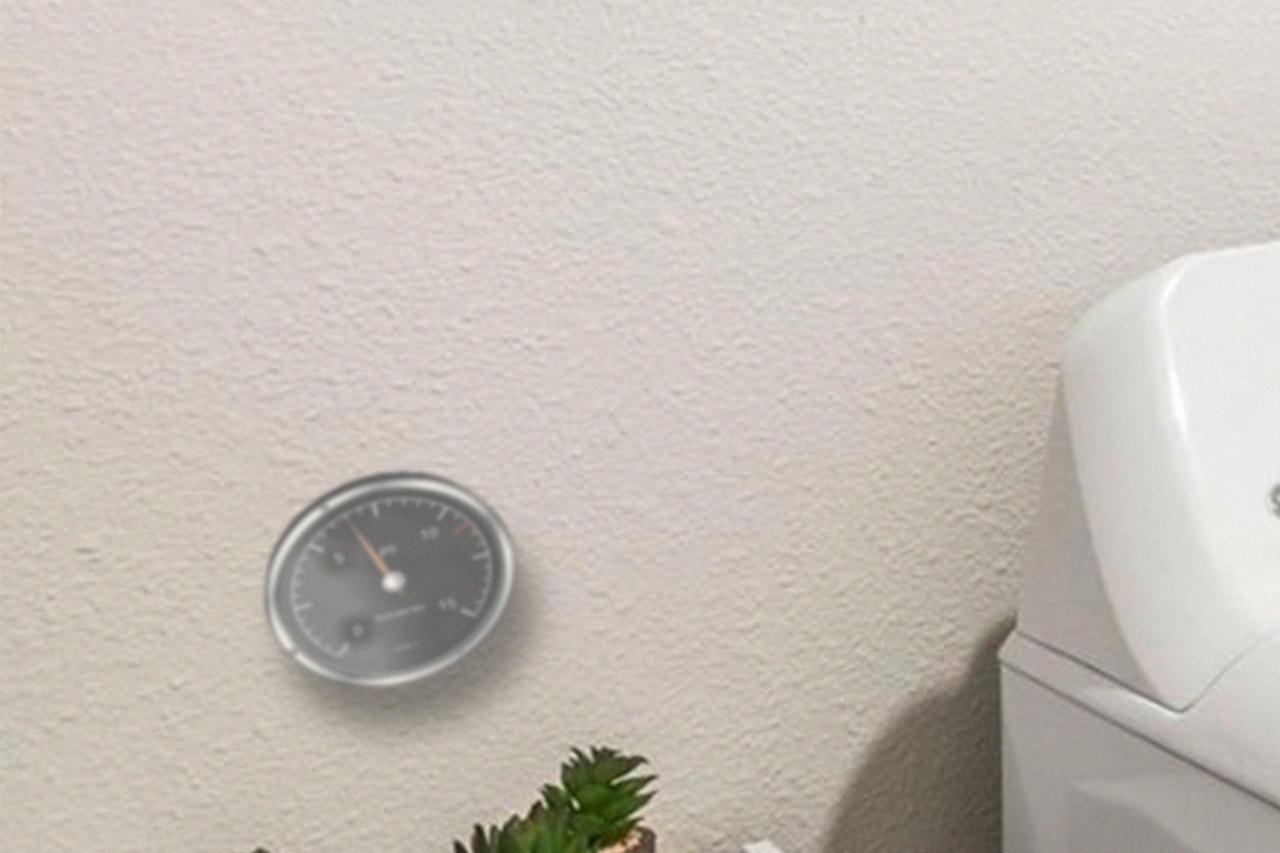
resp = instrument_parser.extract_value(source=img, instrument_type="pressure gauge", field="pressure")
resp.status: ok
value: 6.5 psi
